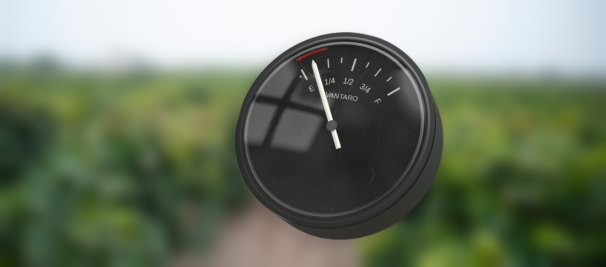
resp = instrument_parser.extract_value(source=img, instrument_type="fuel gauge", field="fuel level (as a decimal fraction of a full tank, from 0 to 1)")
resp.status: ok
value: 0.125
